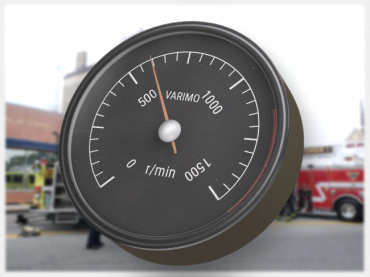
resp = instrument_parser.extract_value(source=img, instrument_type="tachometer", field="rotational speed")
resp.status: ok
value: 600 rpm
